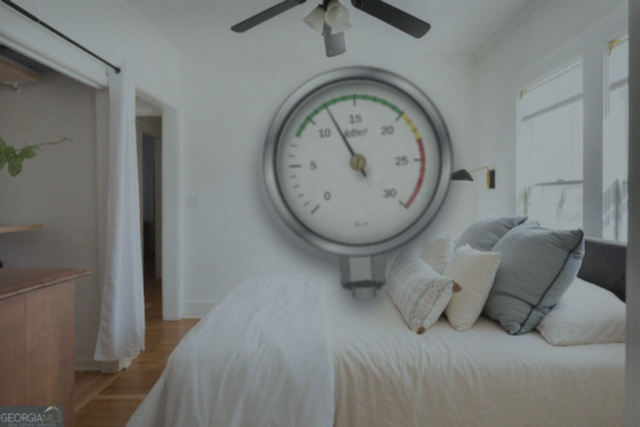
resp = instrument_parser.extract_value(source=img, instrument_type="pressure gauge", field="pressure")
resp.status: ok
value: 12 psi
